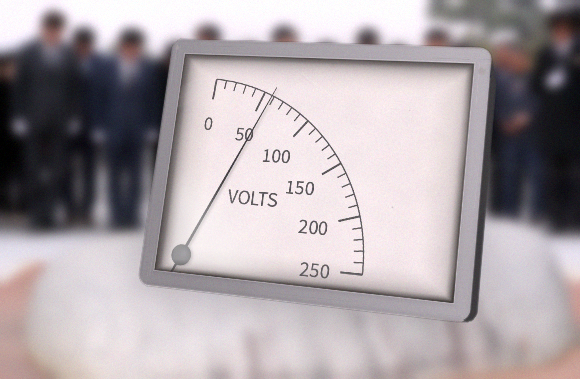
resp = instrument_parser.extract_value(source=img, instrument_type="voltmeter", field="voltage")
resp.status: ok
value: 60 V
